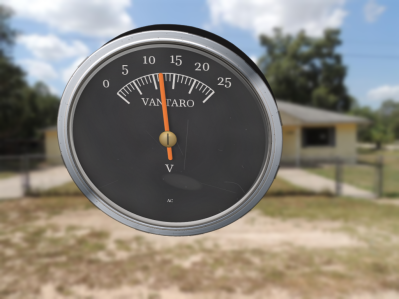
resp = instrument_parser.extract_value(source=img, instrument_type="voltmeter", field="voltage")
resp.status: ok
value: 12 V
